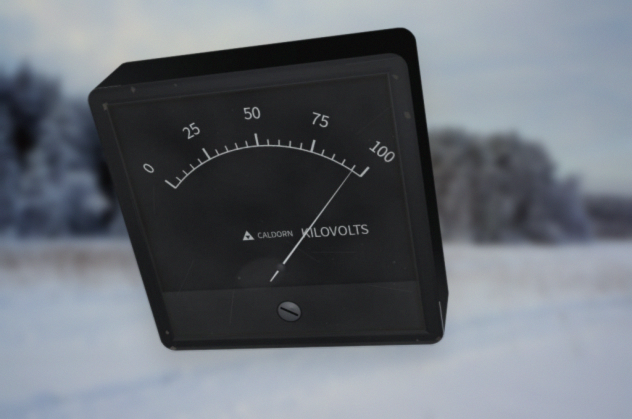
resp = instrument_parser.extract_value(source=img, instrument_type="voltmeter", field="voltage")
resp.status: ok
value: 95 kV
